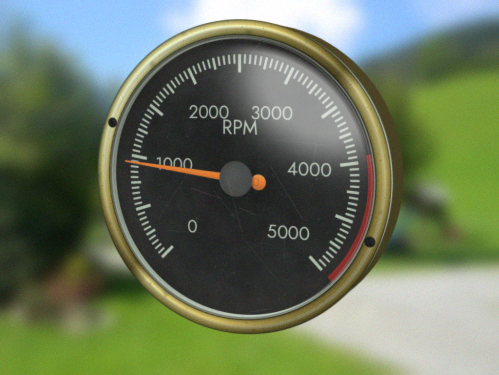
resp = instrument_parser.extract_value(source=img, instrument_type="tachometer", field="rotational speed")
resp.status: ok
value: 950 rpm
